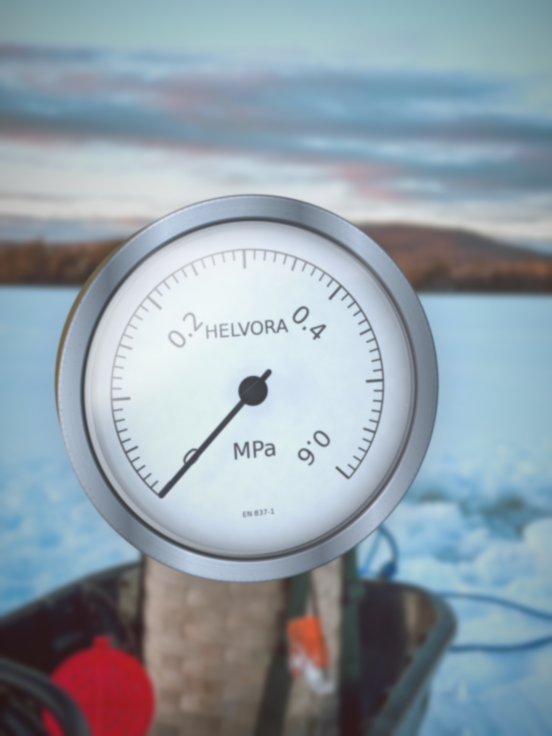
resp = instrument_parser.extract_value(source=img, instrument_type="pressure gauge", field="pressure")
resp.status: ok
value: 0 MPa
